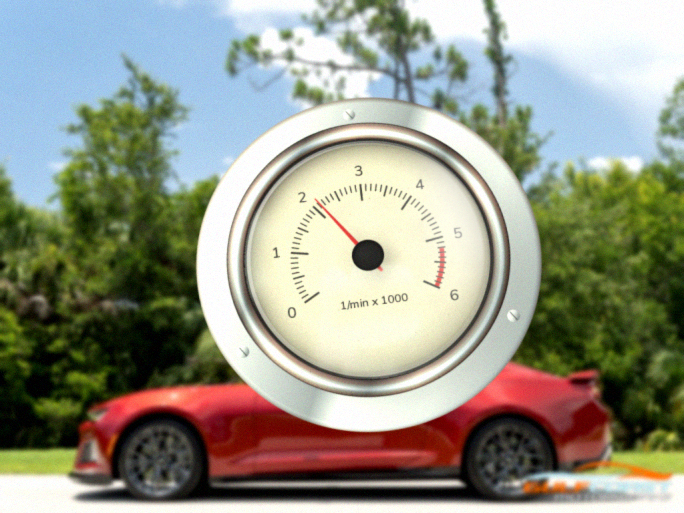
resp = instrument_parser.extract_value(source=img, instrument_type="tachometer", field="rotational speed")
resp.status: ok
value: 2100 rpm
